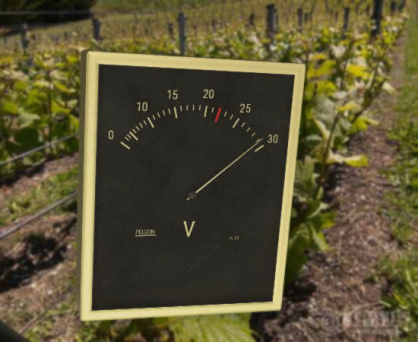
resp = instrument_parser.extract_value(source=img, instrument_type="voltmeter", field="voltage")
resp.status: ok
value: 29 V
